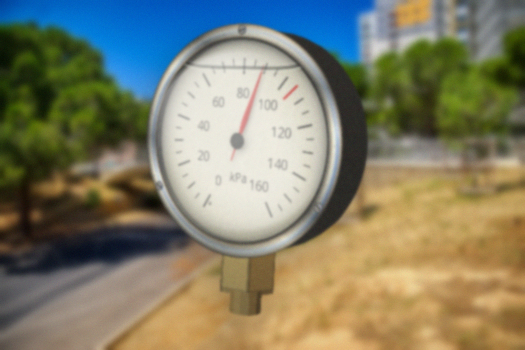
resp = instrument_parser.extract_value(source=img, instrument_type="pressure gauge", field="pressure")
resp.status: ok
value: 90 kPa
